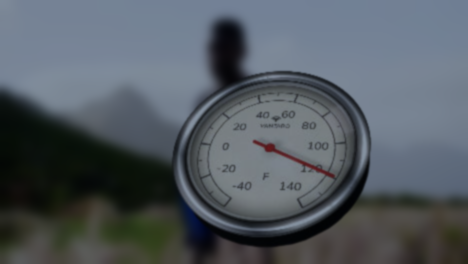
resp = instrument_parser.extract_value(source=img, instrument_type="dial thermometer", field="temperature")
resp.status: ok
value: 120 °F
